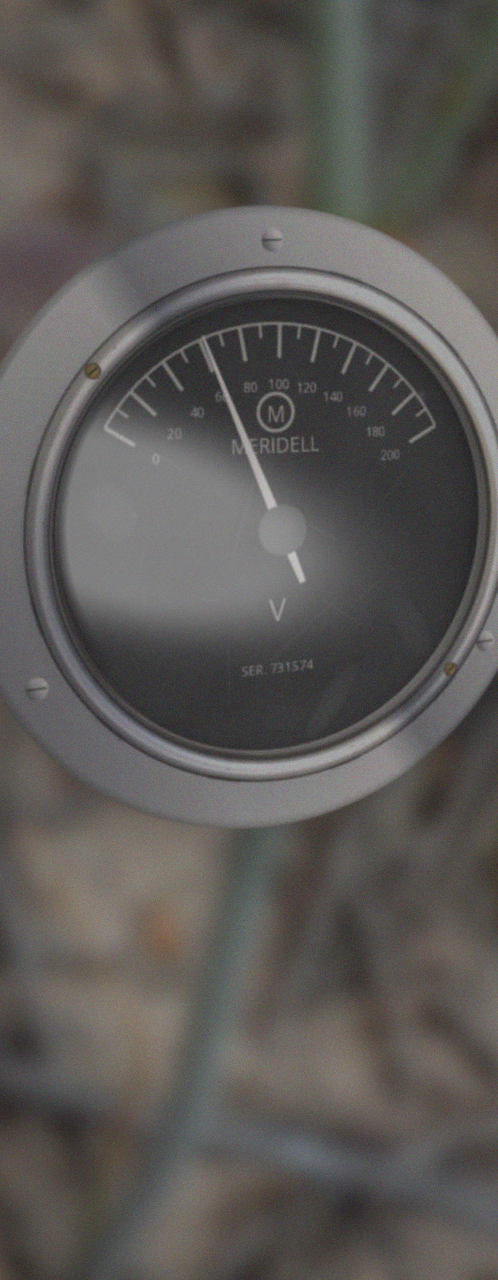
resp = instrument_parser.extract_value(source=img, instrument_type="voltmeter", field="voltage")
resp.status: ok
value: 60 V
